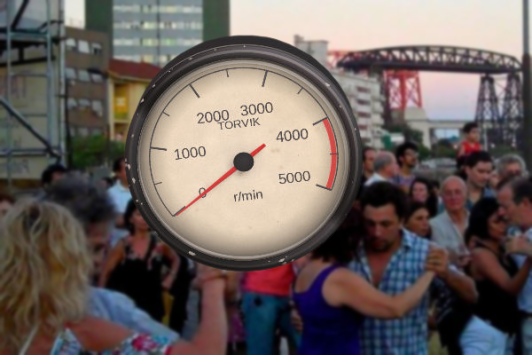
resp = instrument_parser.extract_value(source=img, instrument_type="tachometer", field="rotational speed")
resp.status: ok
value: 0 rpm
